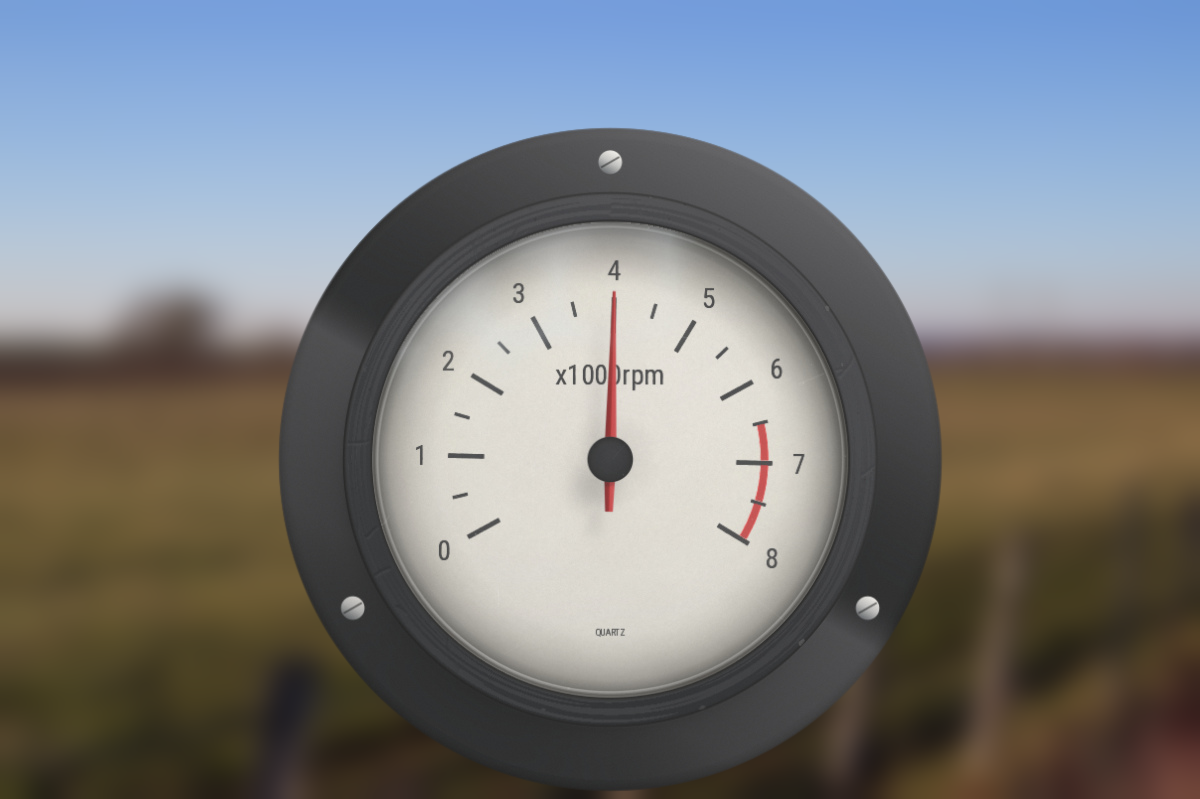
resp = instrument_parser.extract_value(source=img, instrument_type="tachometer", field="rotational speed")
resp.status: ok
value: 4000 rpm
